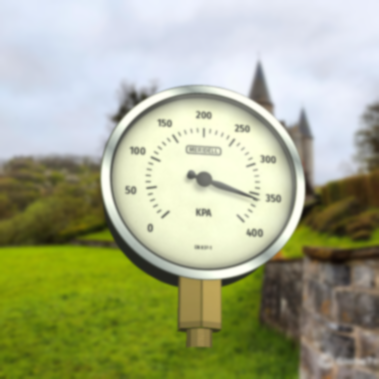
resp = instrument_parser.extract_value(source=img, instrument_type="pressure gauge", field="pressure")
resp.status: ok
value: 360 kPa
